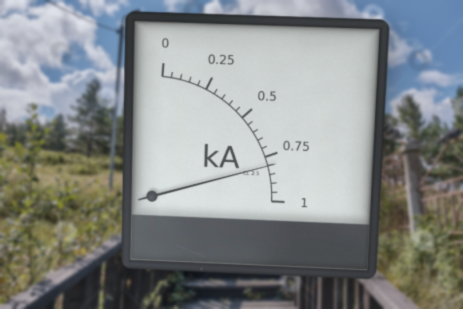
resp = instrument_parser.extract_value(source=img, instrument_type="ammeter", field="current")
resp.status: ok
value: 0.8 kA
